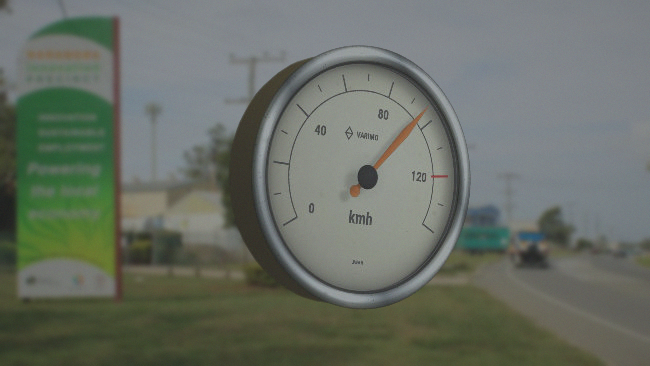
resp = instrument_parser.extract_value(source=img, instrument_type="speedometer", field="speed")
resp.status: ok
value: 95 km/h
